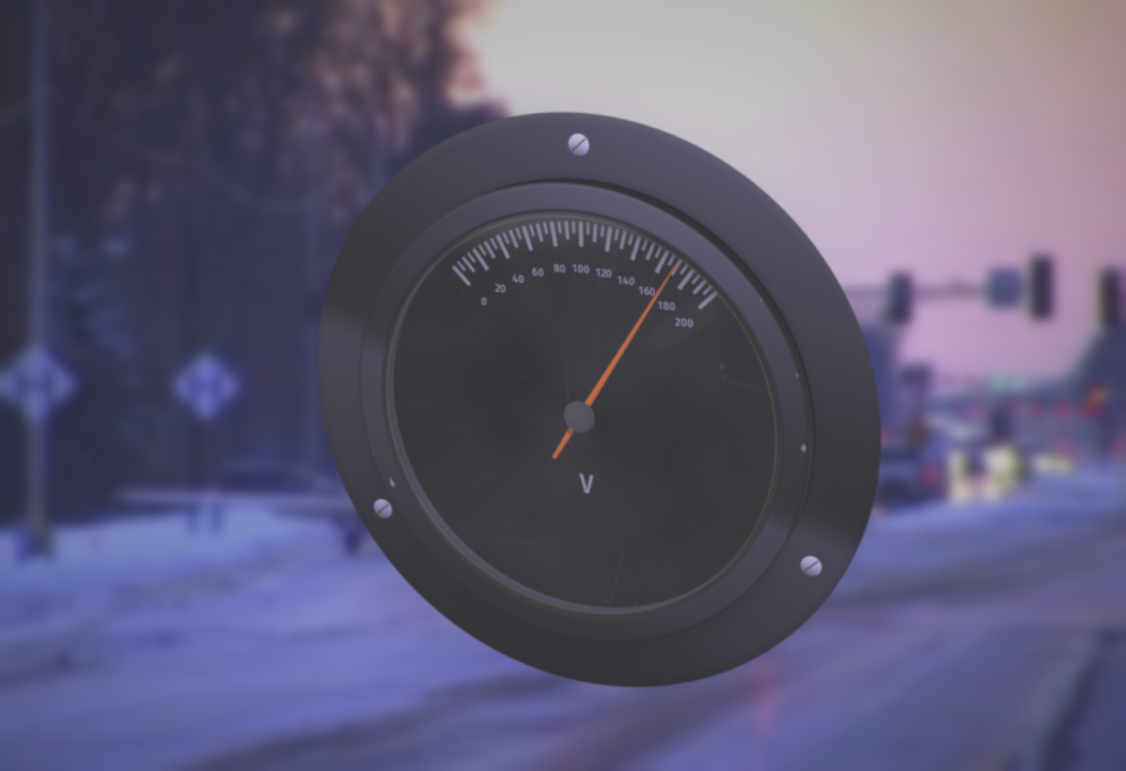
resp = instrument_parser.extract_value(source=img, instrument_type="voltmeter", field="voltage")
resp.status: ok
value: 170 V
